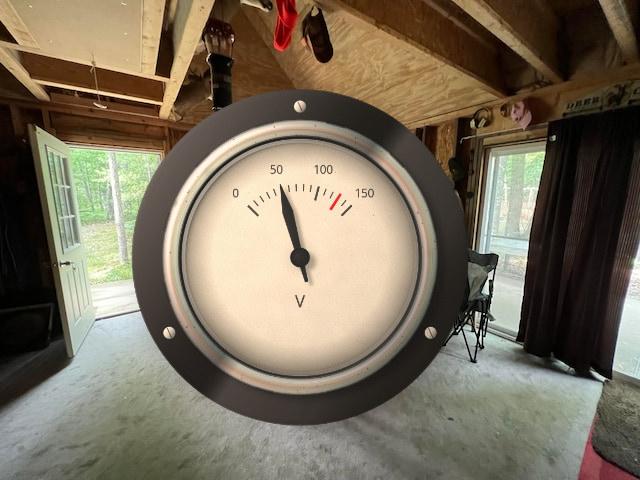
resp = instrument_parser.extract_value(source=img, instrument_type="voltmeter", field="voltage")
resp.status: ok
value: 50 V
